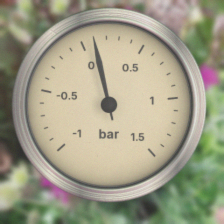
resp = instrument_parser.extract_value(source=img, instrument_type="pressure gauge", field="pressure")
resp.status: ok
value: 0.1 bar
